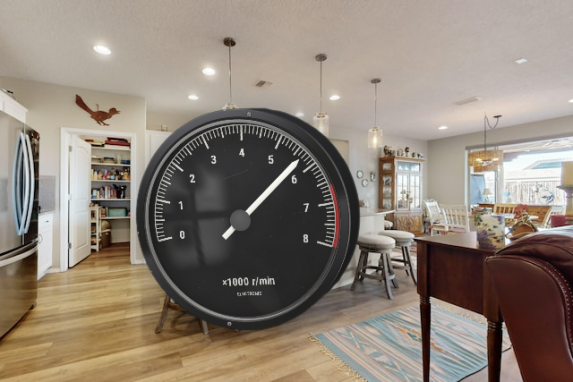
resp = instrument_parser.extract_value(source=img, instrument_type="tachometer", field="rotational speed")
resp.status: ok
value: 5700 rpm
